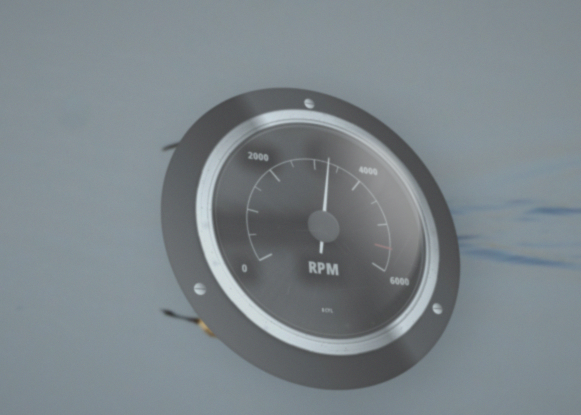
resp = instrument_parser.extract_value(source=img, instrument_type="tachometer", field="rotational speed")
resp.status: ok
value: 3250 rpm
